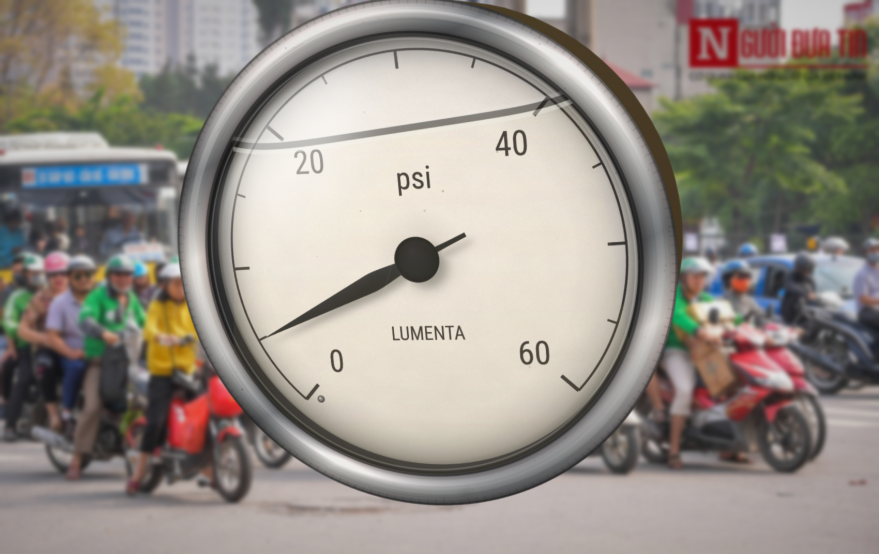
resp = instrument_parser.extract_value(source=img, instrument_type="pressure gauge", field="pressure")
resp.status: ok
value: 5 psi
